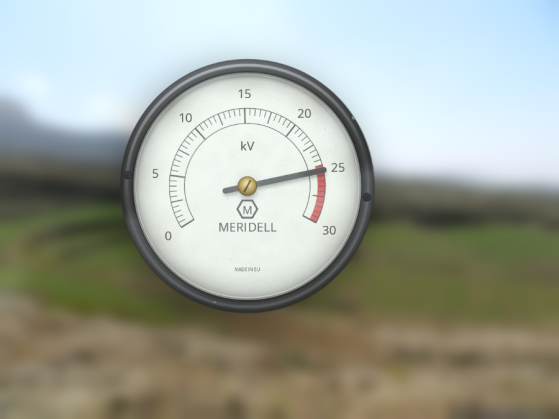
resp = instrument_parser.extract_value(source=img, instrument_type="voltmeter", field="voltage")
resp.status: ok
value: 25 kV
